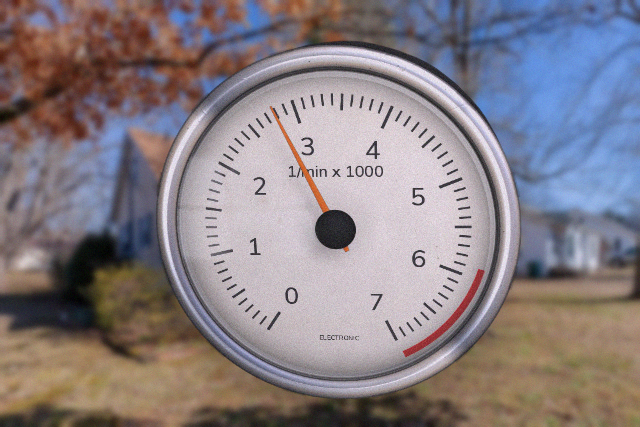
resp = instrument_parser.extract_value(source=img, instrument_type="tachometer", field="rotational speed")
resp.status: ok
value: 2800 rpm
